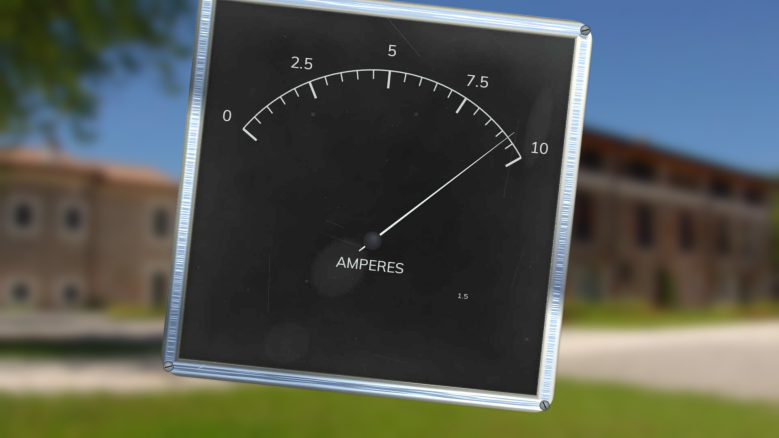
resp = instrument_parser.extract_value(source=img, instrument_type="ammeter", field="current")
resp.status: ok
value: 9.25 A
